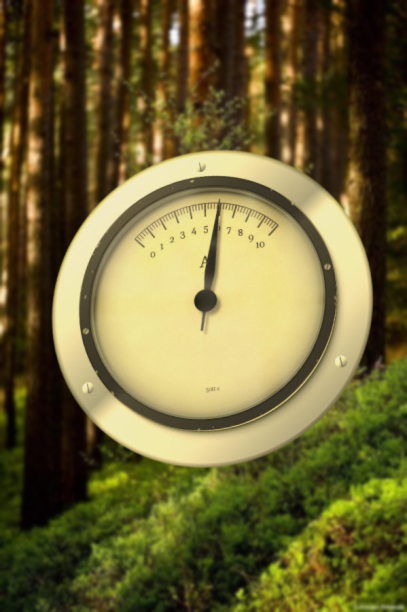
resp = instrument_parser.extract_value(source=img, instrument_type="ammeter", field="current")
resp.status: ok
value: 6 A
